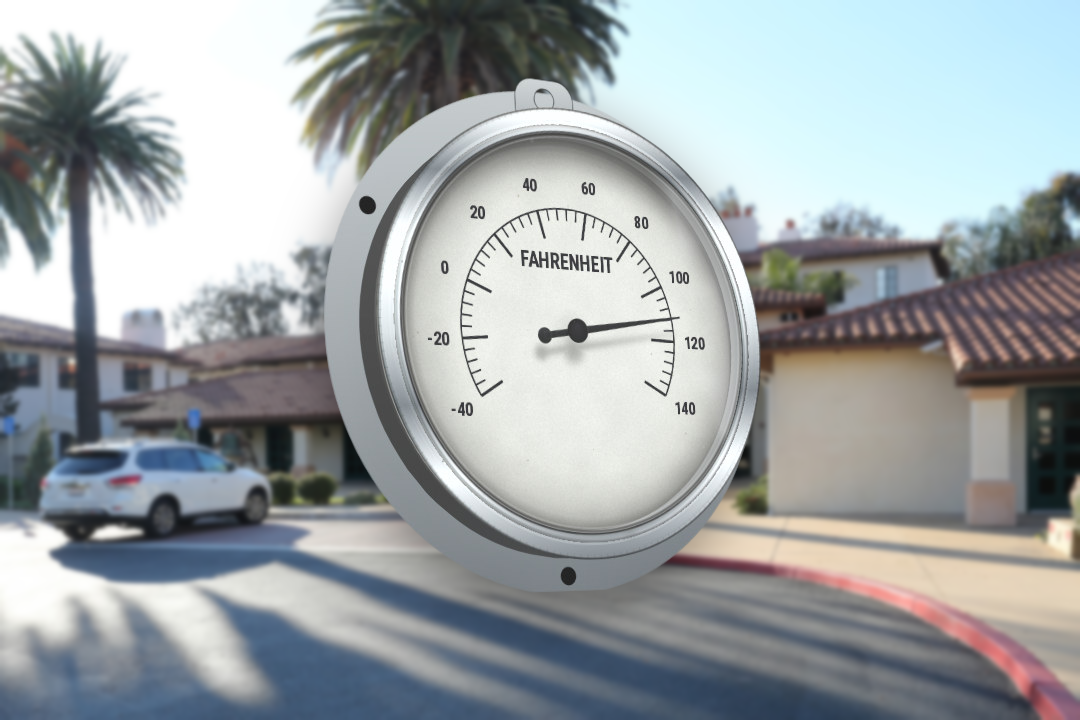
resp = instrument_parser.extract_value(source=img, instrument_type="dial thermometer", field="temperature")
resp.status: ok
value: 112 °F
